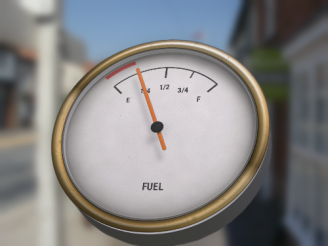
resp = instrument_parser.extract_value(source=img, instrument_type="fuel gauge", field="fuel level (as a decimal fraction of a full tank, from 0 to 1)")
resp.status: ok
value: 0.25
